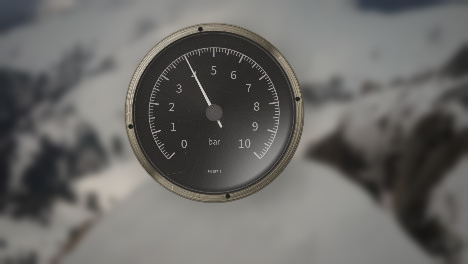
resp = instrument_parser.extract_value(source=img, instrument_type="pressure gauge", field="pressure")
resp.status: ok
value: 4 bar
